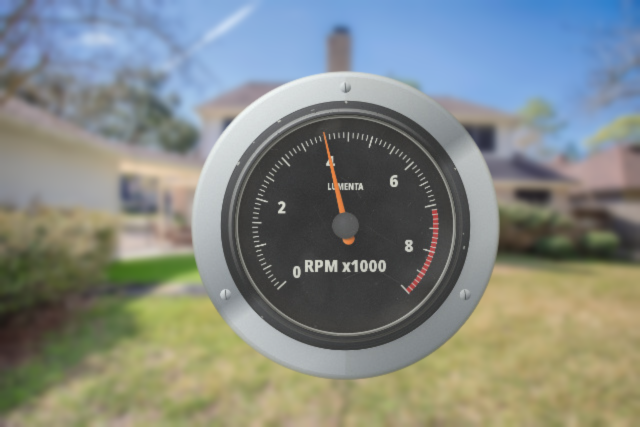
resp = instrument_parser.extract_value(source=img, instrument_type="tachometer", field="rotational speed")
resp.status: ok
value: 4000 rpm
